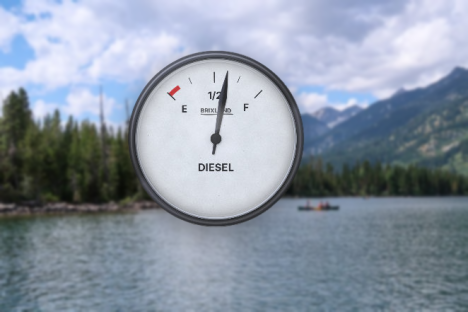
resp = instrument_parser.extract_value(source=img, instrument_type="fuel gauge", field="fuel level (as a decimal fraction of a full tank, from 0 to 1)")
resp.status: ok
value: 0.625
